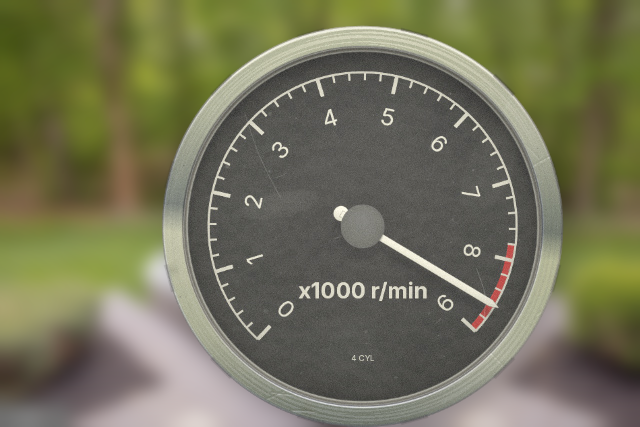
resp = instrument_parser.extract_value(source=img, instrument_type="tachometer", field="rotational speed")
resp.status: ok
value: 8600 rpm
